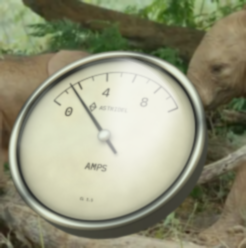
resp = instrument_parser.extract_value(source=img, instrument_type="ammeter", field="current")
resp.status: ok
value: 1.5 A
